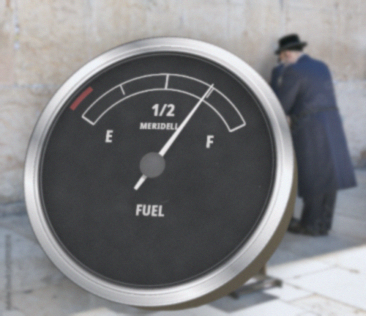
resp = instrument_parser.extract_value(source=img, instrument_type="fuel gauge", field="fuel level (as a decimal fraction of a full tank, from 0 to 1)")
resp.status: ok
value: 0.75
